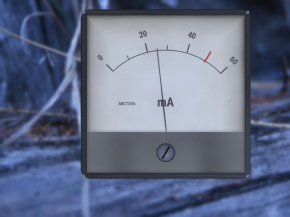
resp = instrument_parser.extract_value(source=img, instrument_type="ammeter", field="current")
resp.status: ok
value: 25 mA
